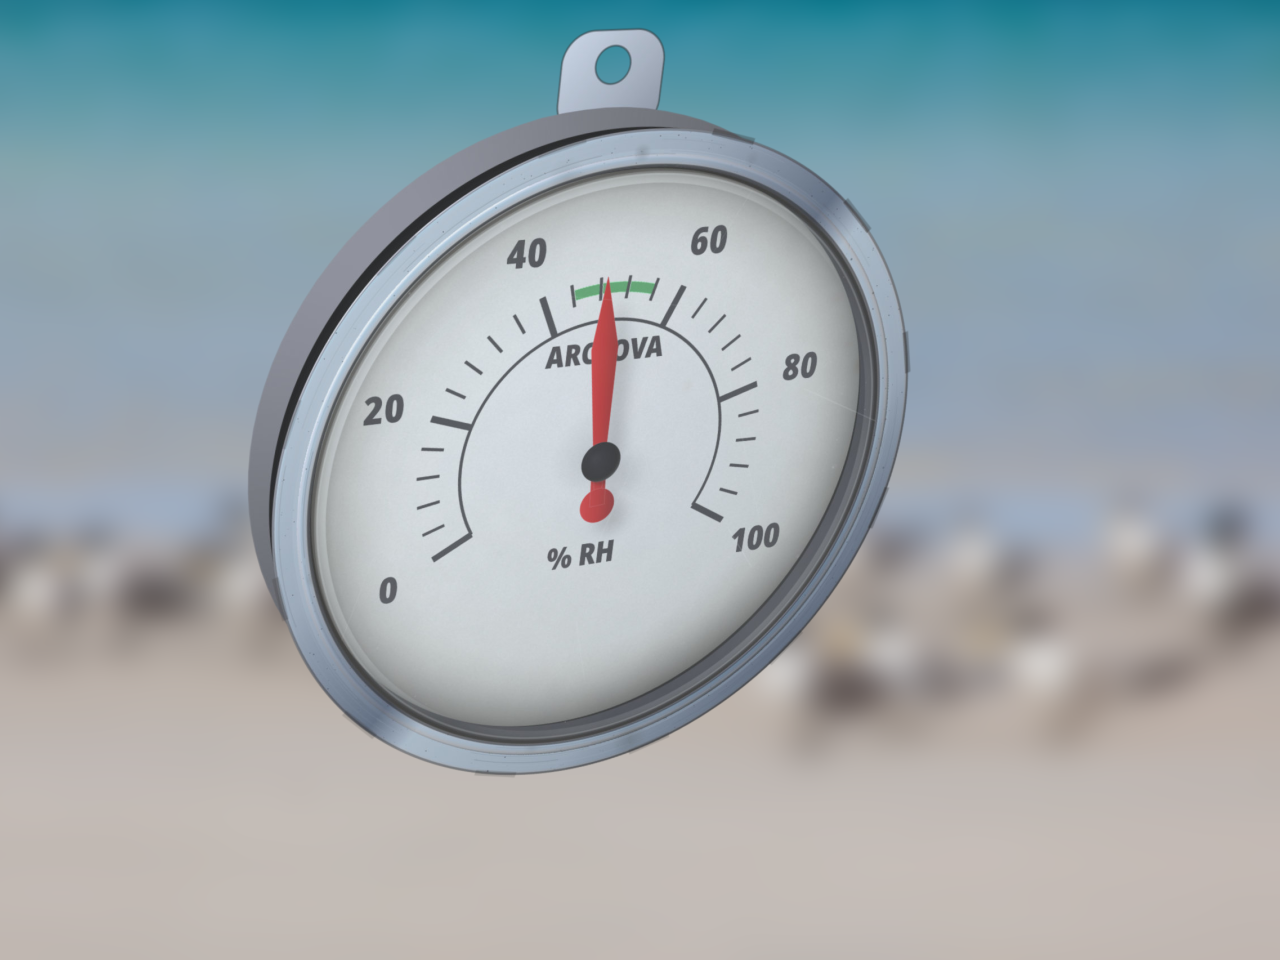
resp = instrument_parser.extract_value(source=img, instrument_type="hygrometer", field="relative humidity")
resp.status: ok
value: 48 %
